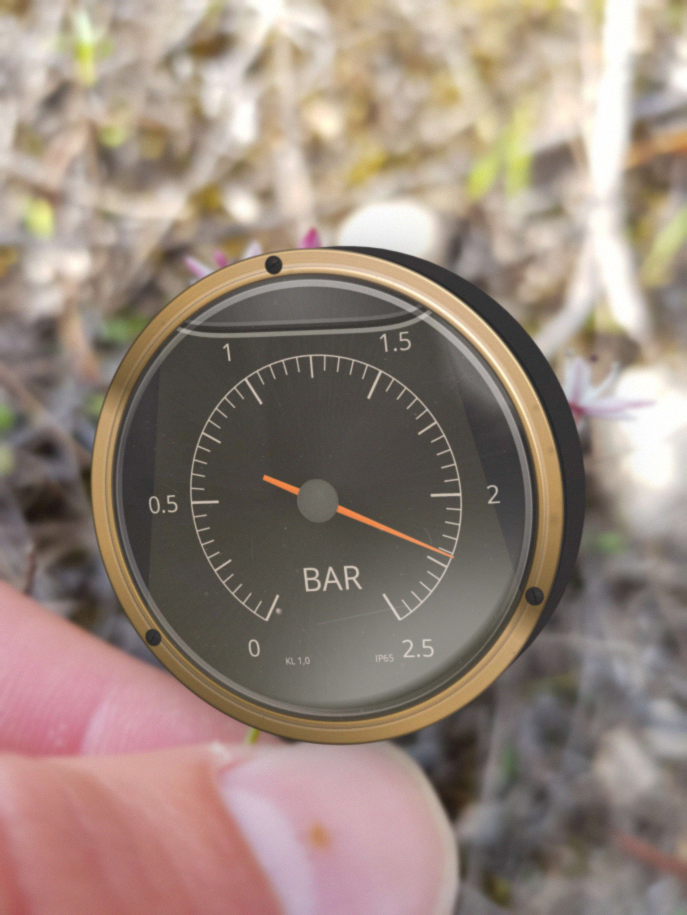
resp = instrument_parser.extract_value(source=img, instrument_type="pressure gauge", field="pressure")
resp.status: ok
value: 2.2 bar
